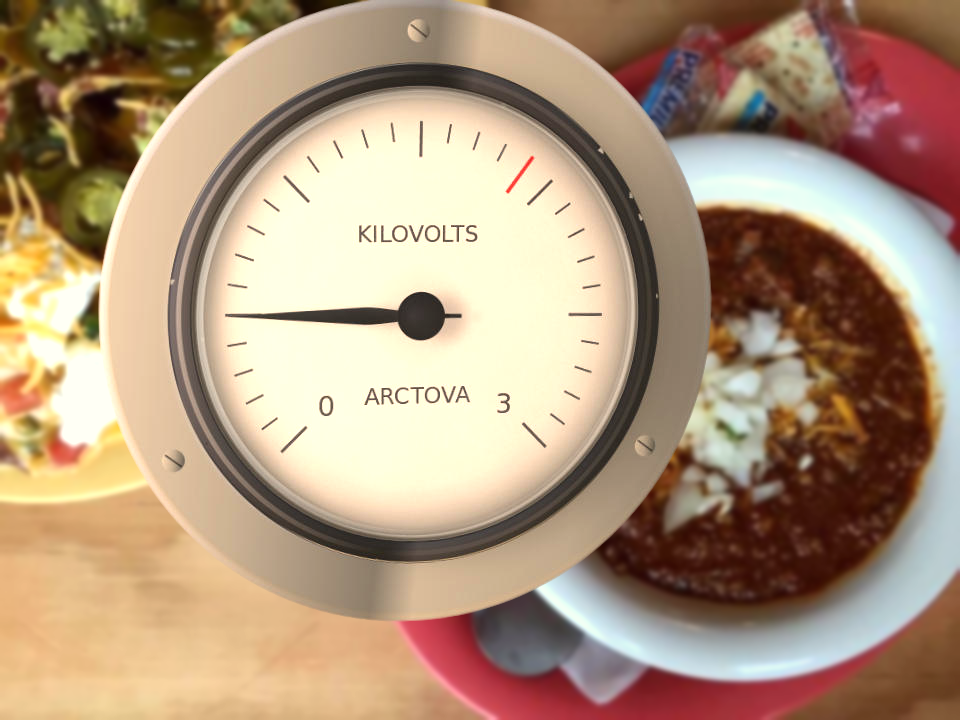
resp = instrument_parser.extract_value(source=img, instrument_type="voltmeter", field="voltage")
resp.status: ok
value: 0.5 kV
